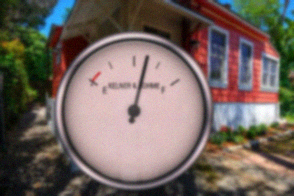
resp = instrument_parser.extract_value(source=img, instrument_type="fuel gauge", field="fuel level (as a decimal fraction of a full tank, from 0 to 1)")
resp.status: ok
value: 0.625
